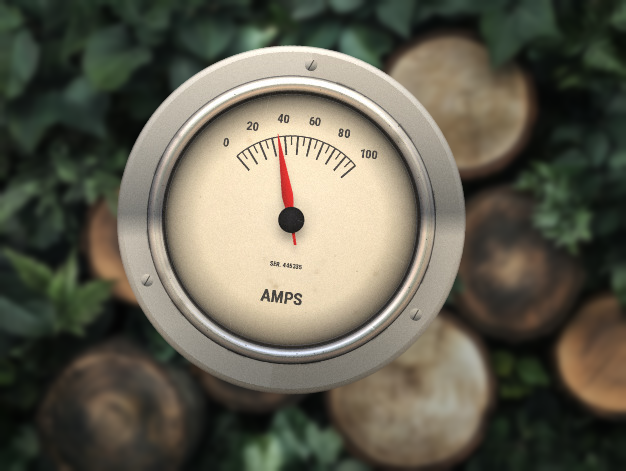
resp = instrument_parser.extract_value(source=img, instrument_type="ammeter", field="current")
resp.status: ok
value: 35 A
